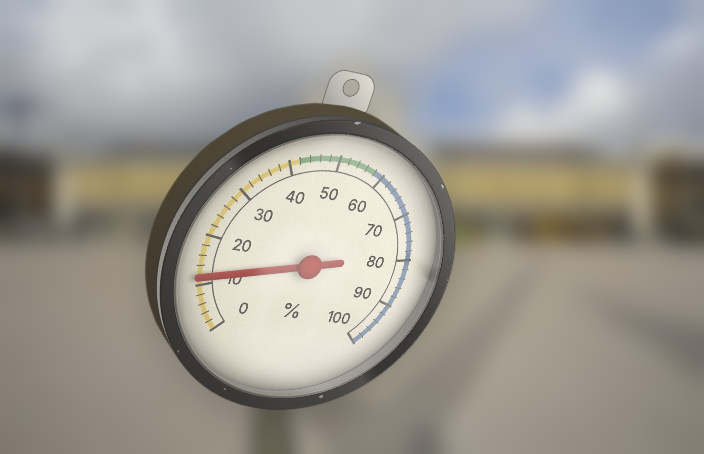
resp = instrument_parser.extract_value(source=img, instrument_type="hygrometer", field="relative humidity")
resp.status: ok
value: 12 %
